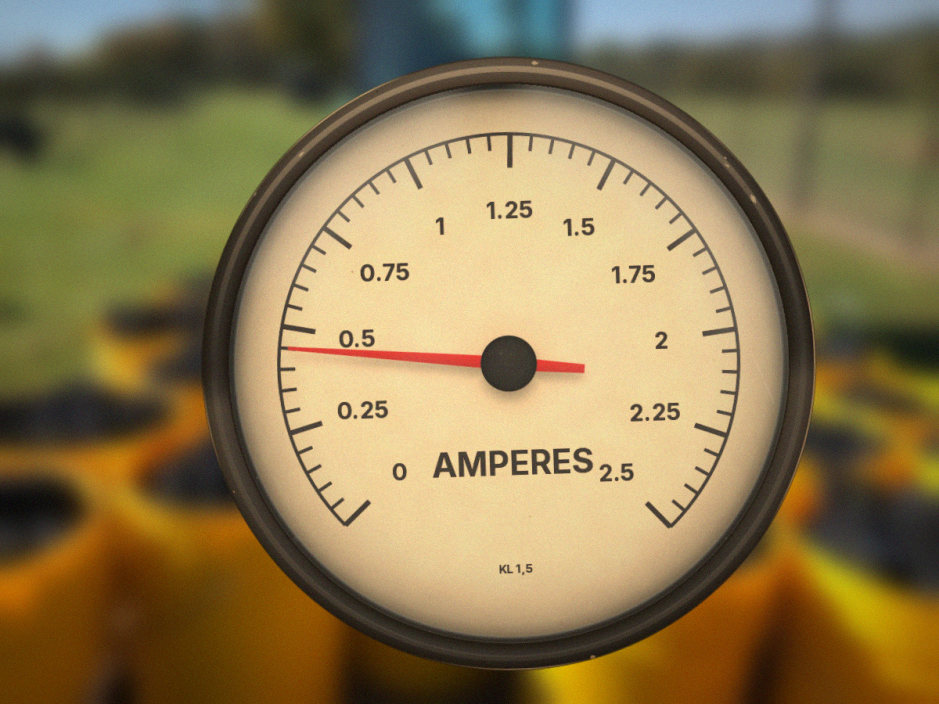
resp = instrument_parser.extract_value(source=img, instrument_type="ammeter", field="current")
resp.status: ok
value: 0.45 A
